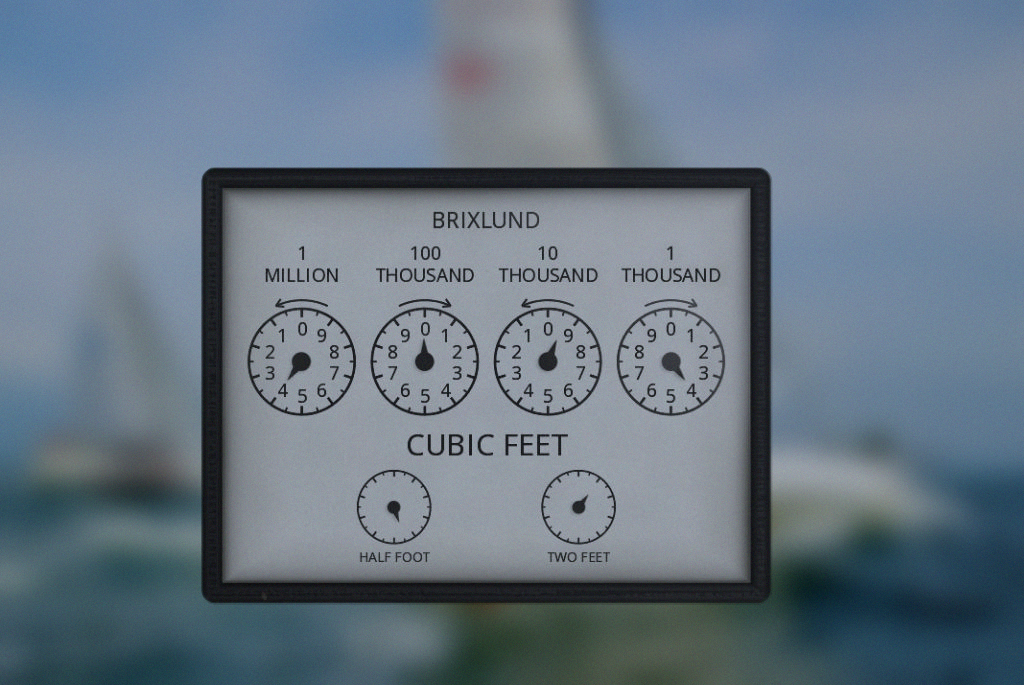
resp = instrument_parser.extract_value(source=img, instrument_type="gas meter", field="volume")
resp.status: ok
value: 399400 ft³
